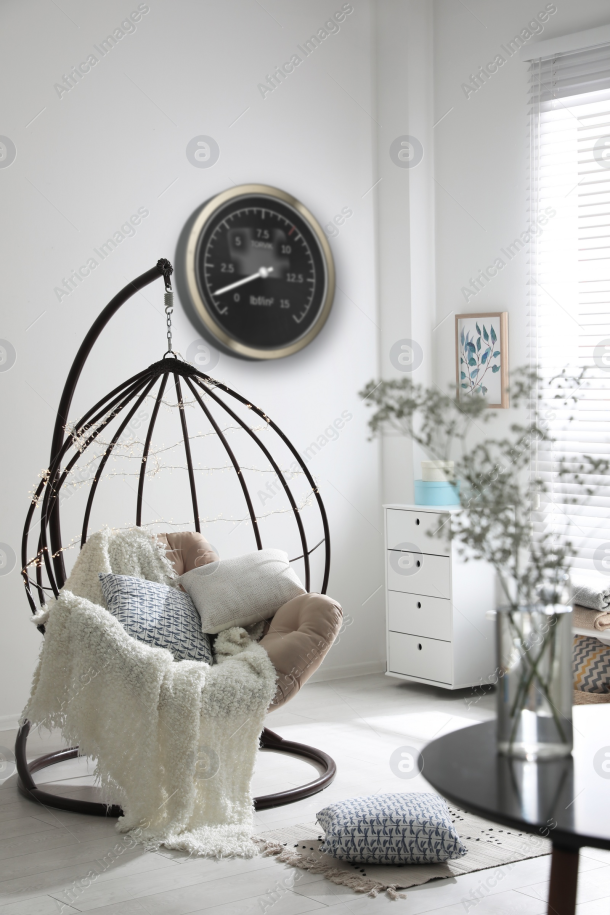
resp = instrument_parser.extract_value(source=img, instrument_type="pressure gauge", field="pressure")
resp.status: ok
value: 1 psi
